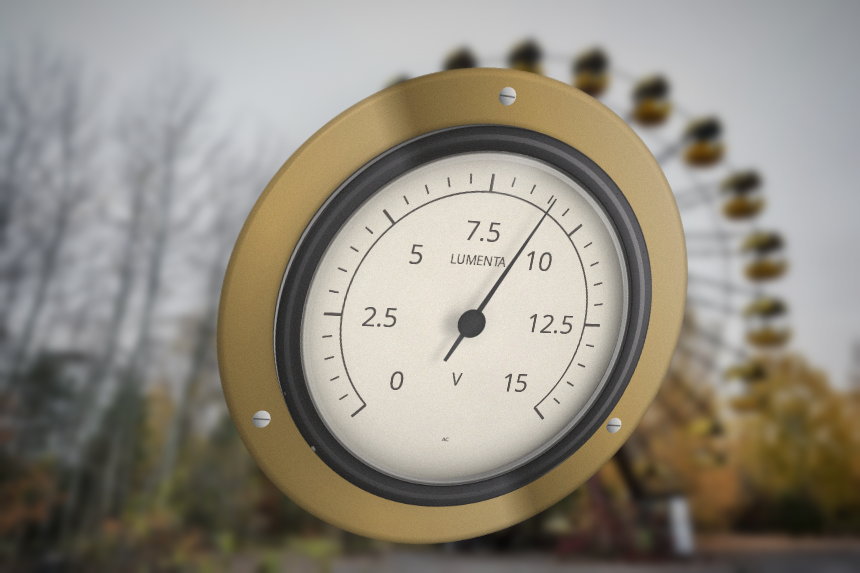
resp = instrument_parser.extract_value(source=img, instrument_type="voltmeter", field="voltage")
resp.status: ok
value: 9 V
